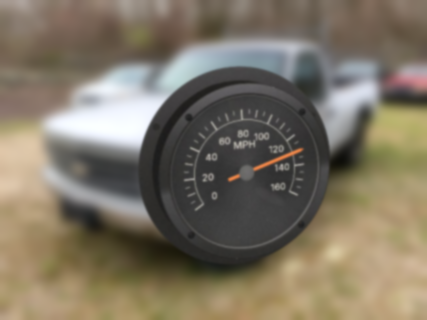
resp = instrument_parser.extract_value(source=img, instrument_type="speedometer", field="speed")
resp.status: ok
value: 130 mph
